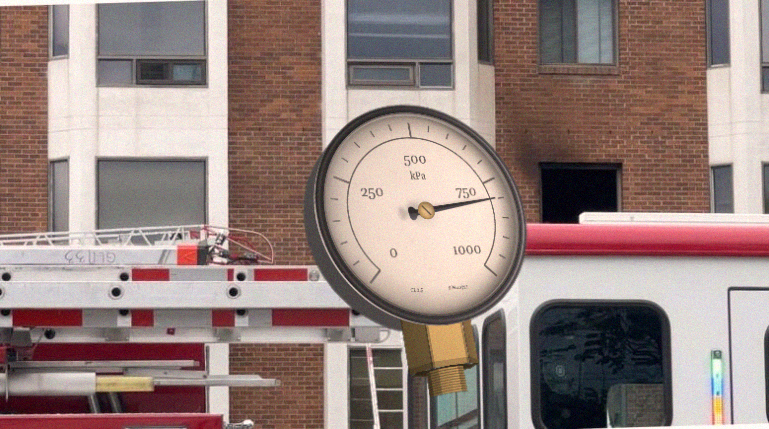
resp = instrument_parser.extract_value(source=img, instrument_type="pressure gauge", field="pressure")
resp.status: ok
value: 800 kPa
